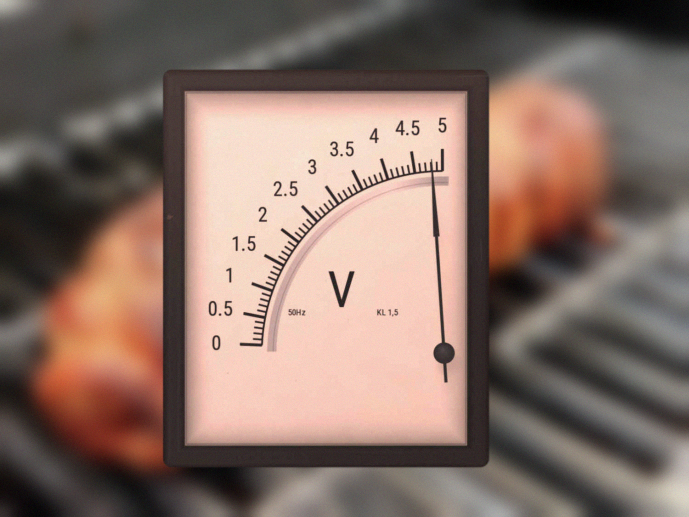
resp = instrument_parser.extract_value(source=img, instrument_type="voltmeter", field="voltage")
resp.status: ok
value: 4.8 V
